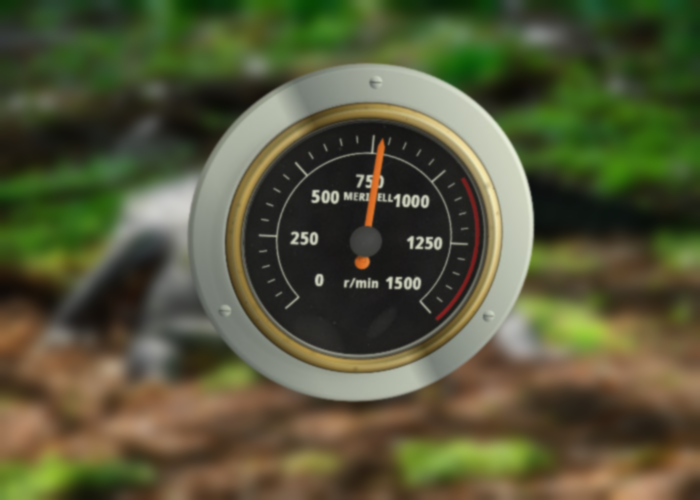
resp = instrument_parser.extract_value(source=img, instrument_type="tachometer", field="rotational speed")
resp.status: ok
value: 775 rpm
